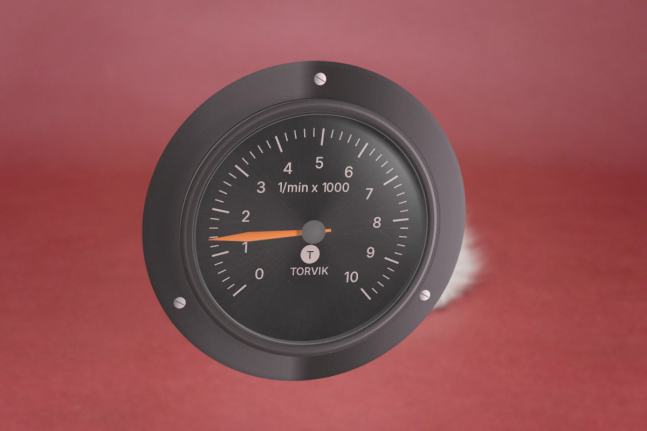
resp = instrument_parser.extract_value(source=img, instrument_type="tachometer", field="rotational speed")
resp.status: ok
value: 1400 rpm
